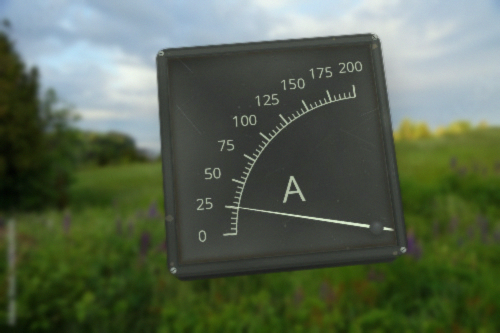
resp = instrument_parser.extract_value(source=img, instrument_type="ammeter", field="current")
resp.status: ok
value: 25 A
